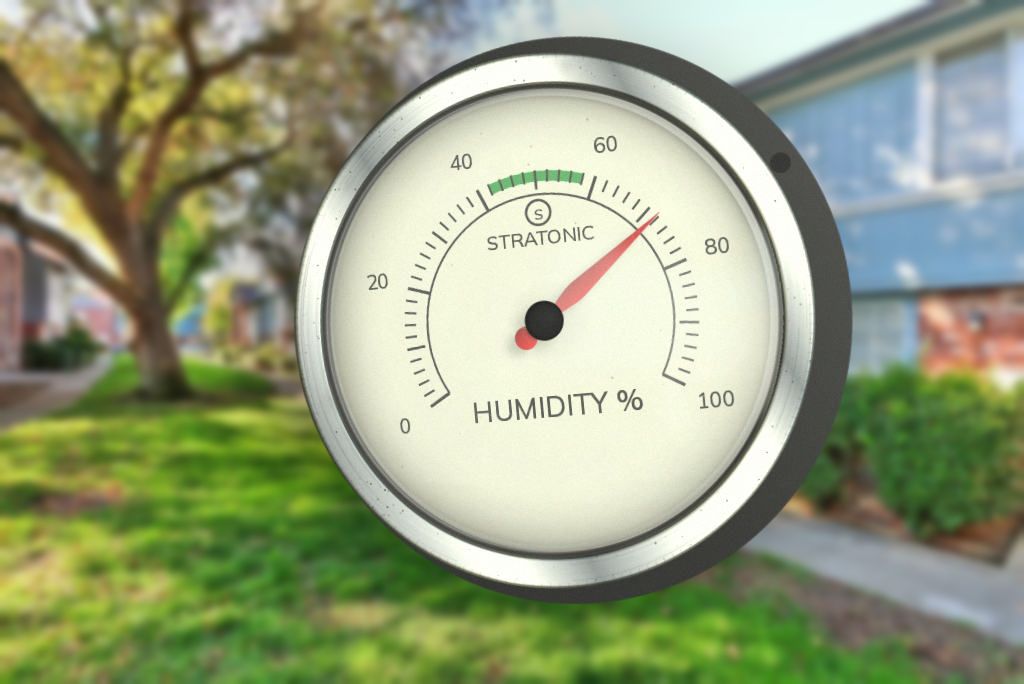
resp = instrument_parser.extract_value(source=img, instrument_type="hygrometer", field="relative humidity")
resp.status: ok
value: 72 %
